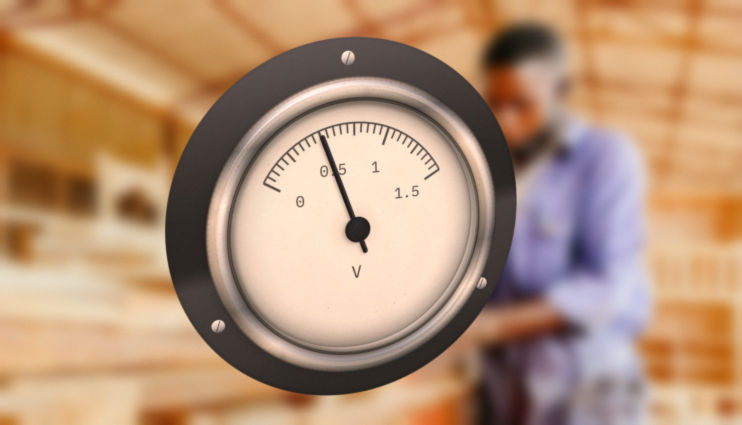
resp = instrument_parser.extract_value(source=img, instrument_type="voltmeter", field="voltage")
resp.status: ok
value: 0.5 V
